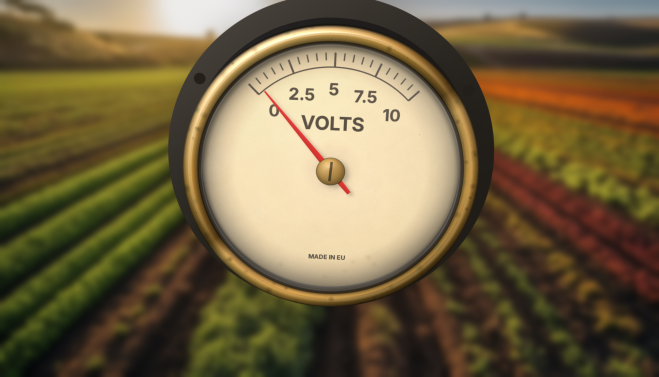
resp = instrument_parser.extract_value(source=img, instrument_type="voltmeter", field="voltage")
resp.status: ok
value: 0.5 V
